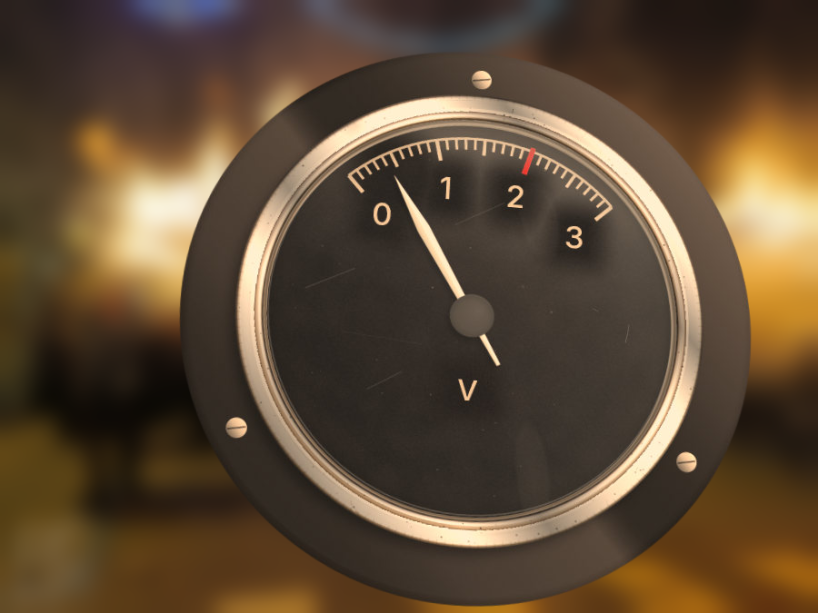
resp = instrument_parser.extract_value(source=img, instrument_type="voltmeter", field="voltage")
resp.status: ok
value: 0.4 V
